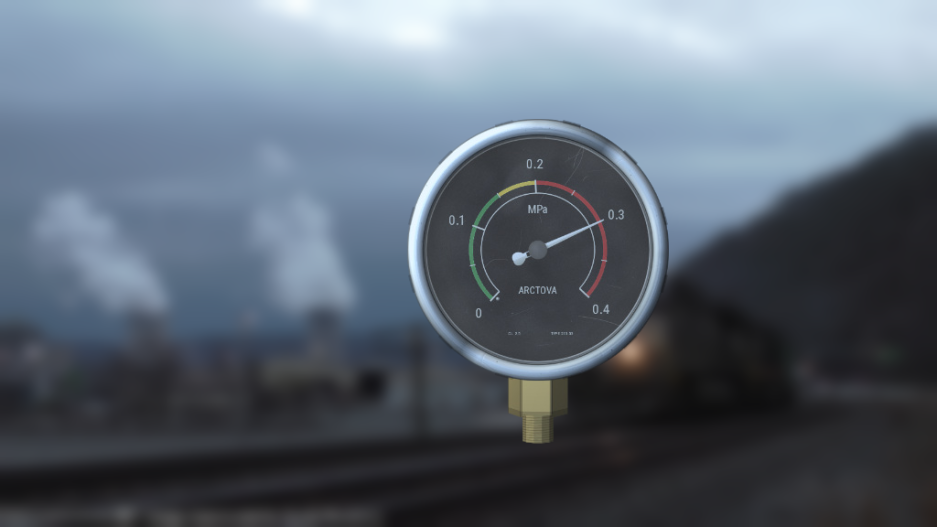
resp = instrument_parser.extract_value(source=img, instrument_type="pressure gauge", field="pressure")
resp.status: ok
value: 0.3 MPa
